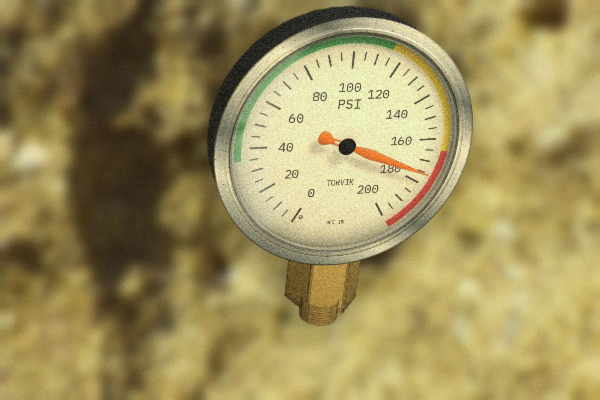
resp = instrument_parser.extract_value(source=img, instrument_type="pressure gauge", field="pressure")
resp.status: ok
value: 175 psi
